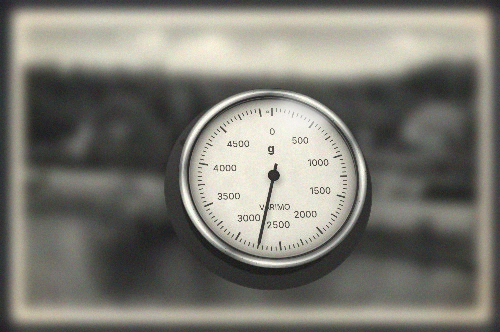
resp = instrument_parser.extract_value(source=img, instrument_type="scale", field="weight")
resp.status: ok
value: 2750 g
